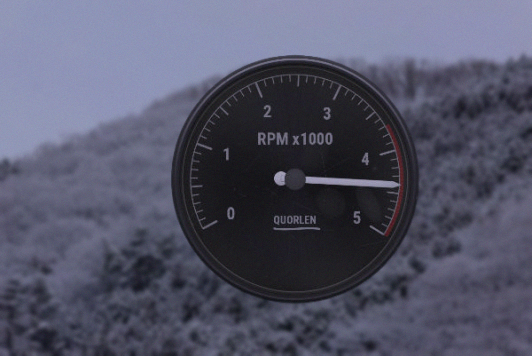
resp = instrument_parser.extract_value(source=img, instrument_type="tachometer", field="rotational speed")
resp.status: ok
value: 4400 rpm
